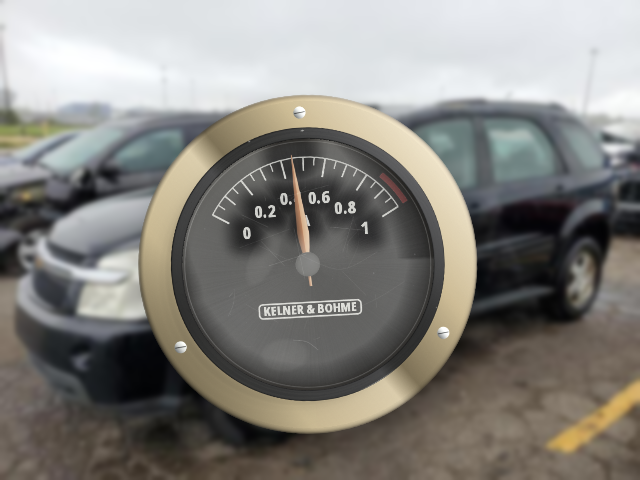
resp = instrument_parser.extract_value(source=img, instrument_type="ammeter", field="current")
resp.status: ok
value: 0.45 A
